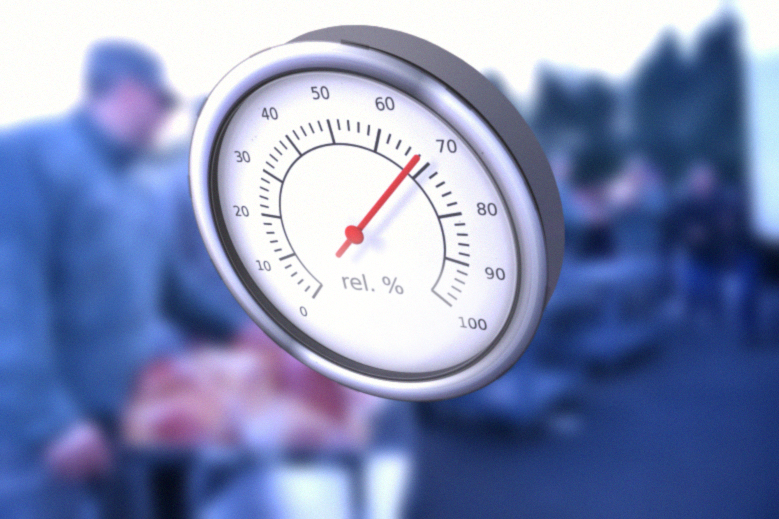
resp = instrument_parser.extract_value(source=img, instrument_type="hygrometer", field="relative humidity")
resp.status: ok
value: 68 %
